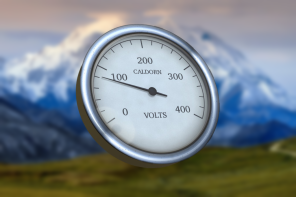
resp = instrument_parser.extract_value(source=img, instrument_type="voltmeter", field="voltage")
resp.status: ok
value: 80 V
